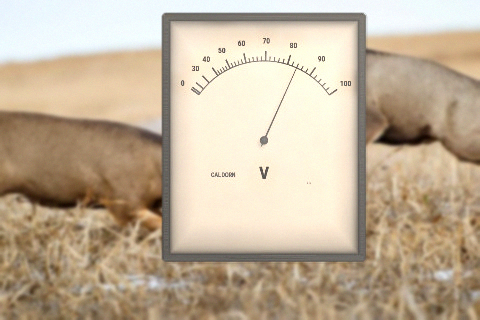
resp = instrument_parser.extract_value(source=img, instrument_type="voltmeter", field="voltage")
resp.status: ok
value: 84 V
